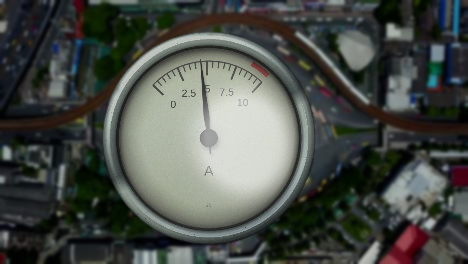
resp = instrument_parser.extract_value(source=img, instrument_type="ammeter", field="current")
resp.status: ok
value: 4.5 A
